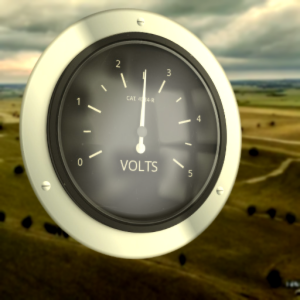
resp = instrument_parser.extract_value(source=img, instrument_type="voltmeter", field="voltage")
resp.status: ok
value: 2.5 V
